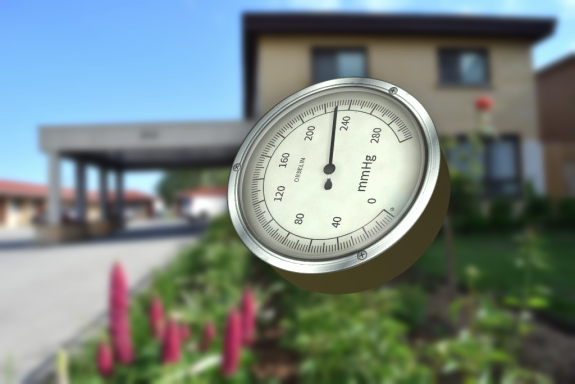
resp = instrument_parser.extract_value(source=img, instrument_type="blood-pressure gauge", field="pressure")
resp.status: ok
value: 230 mmHg
